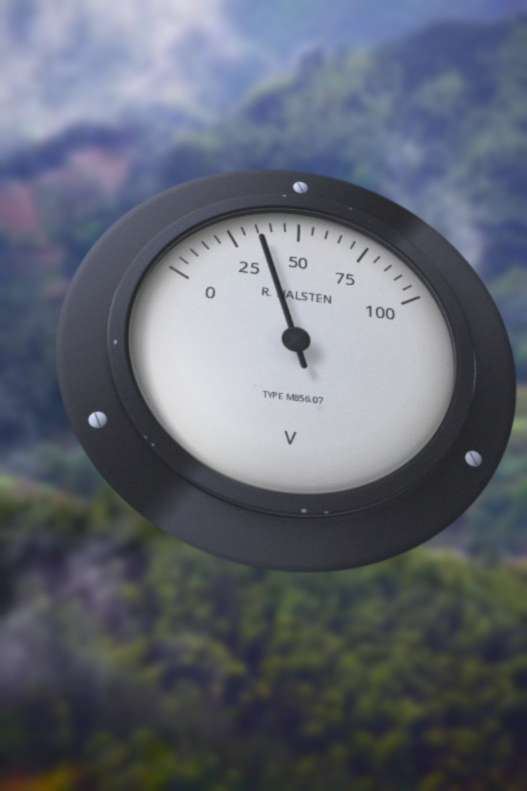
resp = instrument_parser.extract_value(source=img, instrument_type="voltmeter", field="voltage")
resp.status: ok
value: 35 V
